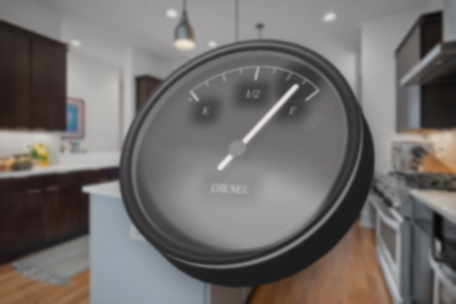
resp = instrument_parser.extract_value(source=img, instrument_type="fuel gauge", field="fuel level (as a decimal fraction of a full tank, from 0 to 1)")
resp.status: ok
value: 0.875
